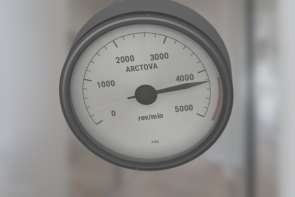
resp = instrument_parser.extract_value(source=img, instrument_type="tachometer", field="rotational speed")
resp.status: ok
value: 4200 rpm
